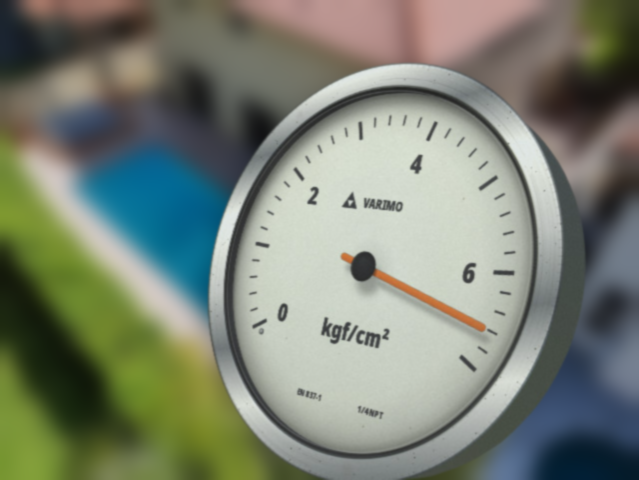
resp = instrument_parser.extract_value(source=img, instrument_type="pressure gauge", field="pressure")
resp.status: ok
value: 6.6 kg/cm²
